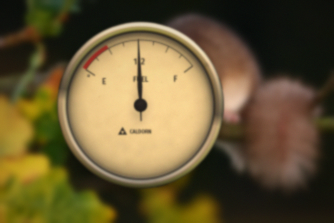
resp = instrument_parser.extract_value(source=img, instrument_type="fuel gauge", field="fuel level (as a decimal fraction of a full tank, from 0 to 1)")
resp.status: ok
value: 0.5
